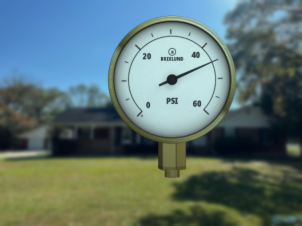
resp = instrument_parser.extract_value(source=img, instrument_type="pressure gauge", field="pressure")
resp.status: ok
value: 45 psi
